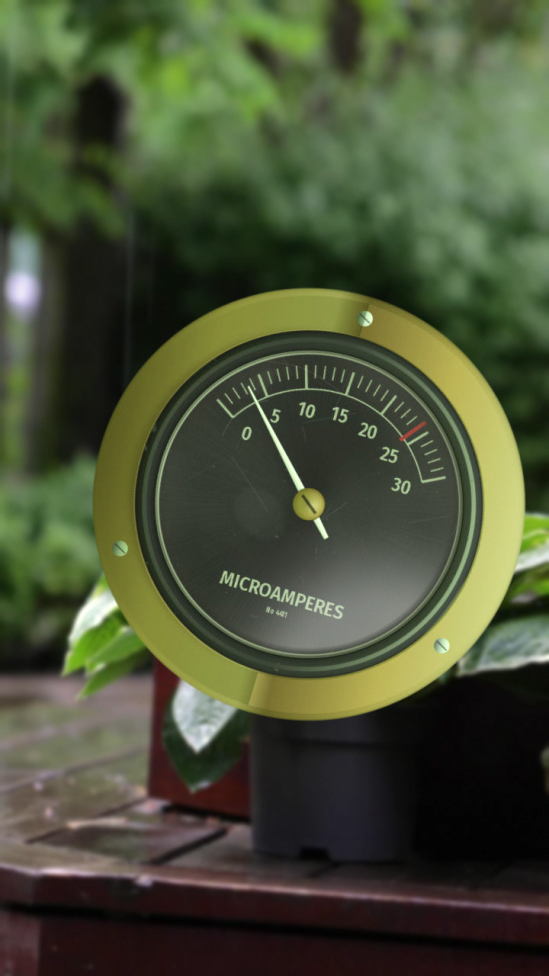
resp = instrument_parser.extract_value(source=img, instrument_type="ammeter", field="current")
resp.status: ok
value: 3.5 µA
